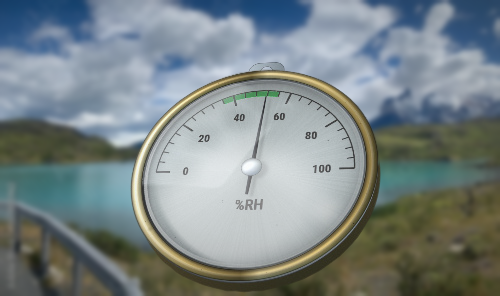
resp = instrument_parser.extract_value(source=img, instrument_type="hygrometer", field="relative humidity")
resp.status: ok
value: 52 %
